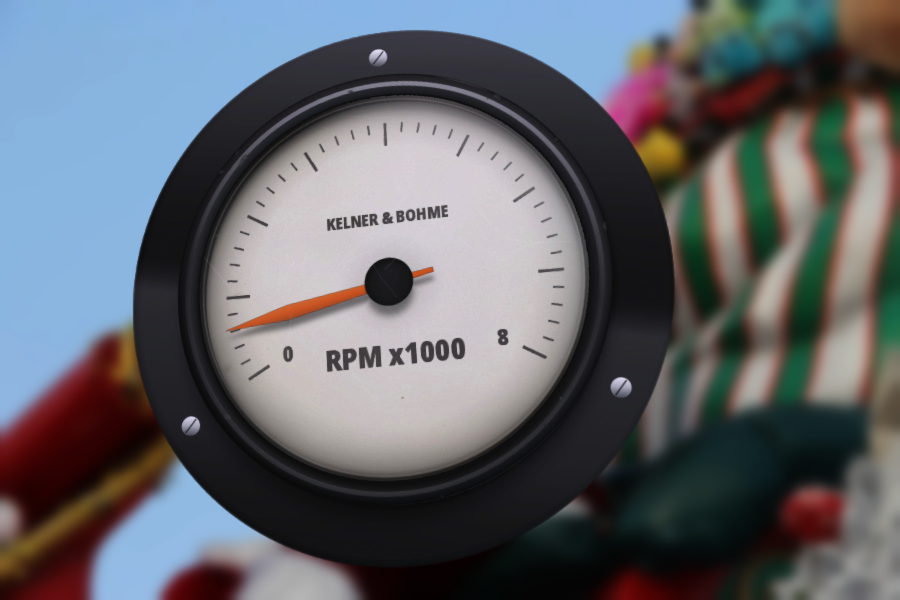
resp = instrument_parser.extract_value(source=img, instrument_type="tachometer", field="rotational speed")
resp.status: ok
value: 600 rpm
